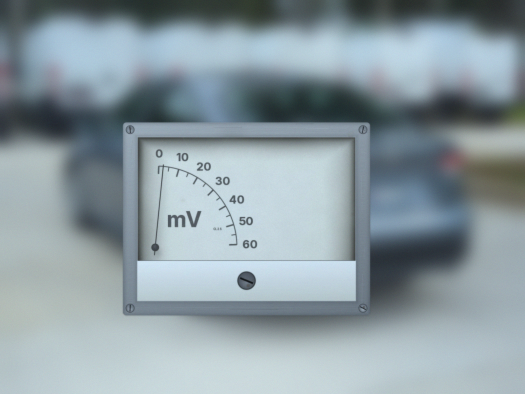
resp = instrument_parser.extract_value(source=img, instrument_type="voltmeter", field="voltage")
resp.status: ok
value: 2.5 mV
